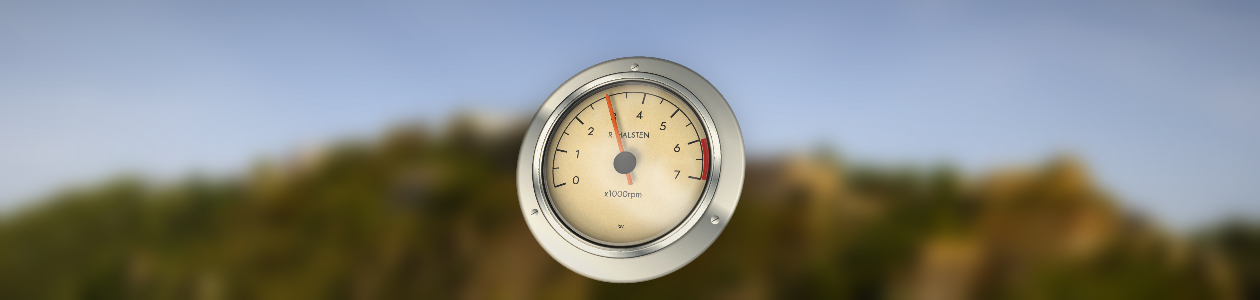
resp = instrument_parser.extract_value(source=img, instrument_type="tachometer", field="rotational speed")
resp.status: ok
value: 3000 rpm
